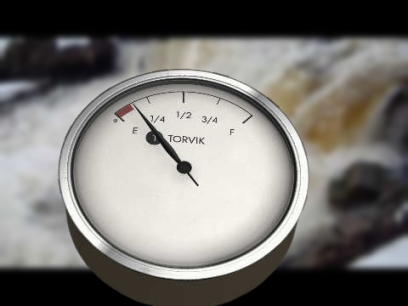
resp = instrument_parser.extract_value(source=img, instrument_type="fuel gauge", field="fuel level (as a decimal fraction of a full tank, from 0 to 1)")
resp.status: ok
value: 0.125
